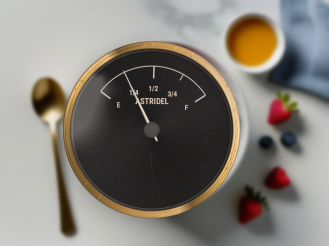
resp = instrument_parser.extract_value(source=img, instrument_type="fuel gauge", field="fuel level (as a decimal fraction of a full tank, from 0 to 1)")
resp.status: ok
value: 0.25
